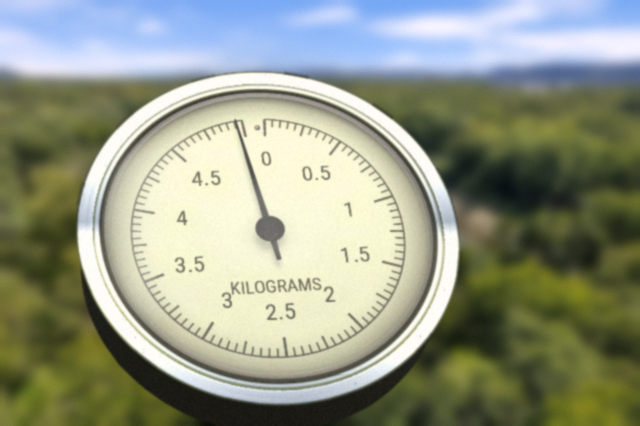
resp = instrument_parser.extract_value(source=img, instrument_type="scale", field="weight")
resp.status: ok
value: 4.95 kg
